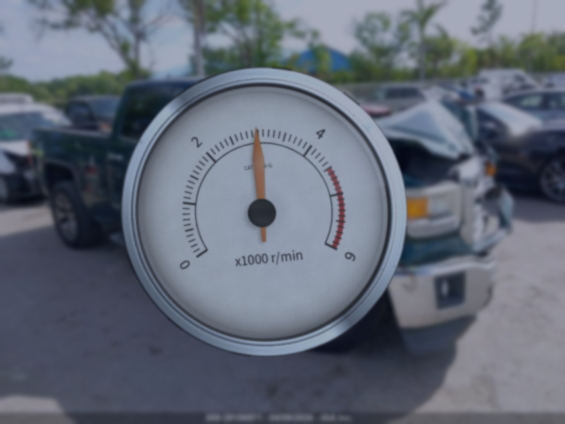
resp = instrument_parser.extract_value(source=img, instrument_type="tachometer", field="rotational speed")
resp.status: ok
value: 3000 rpm
